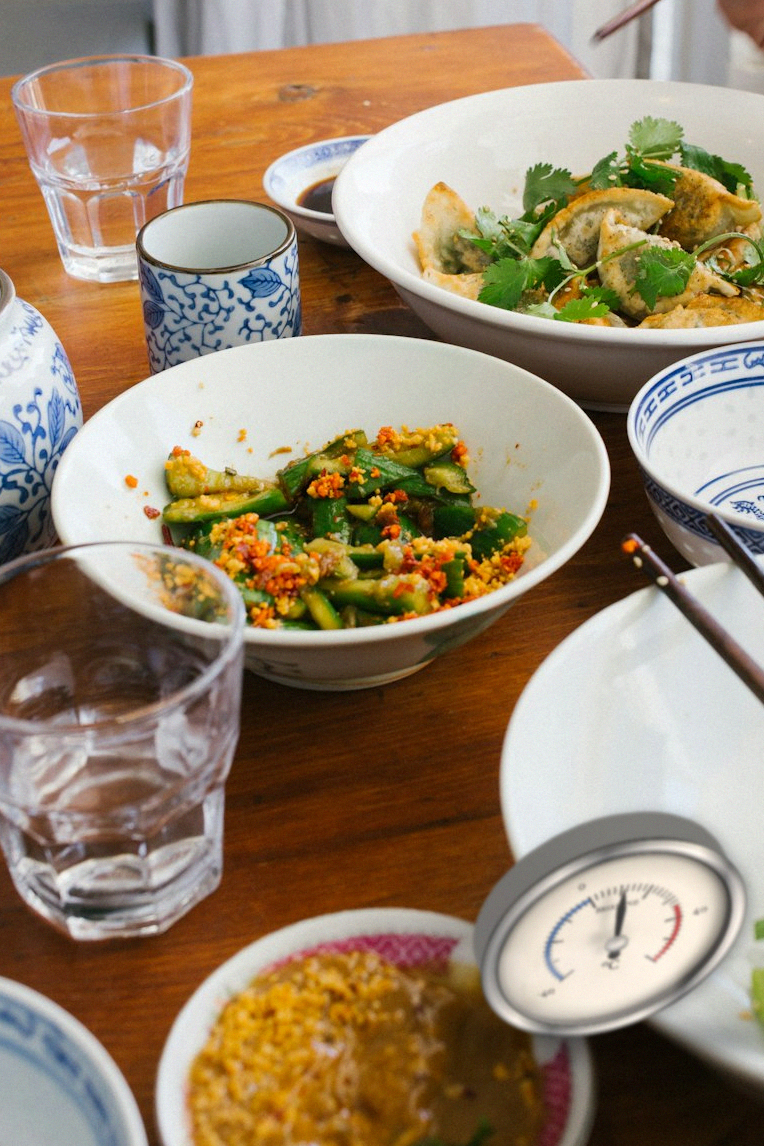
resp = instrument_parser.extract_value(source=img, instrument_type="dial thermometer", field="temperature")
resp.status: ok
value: 10 °C
